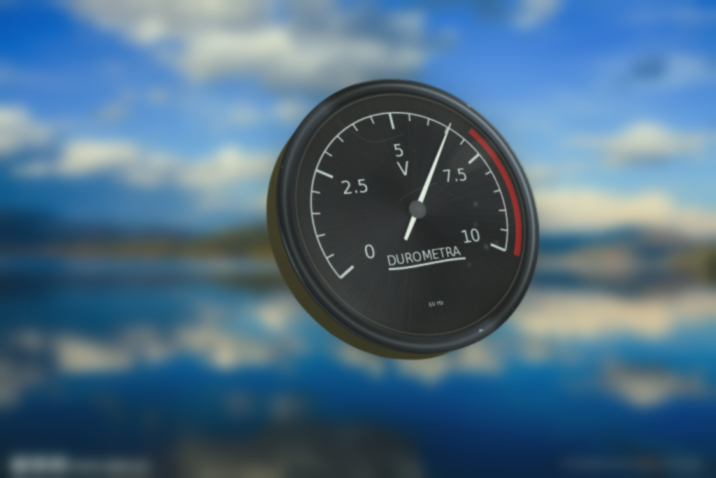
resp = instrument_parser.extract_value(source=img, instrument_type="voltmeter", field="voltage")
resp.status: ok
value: 6.5 V
